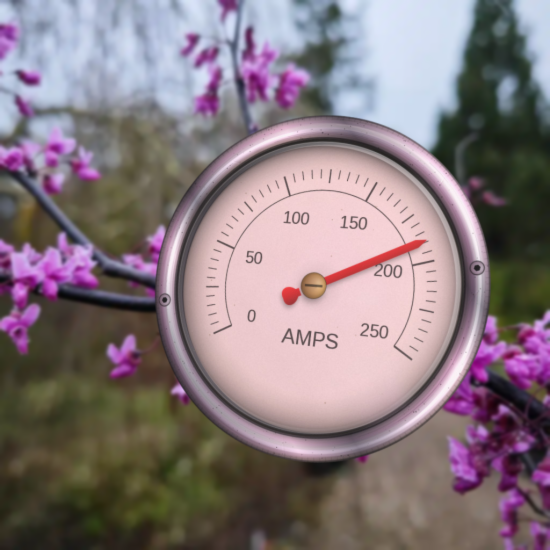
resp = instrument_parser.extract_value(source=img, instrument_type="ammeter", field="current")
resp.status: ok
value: 190 A
